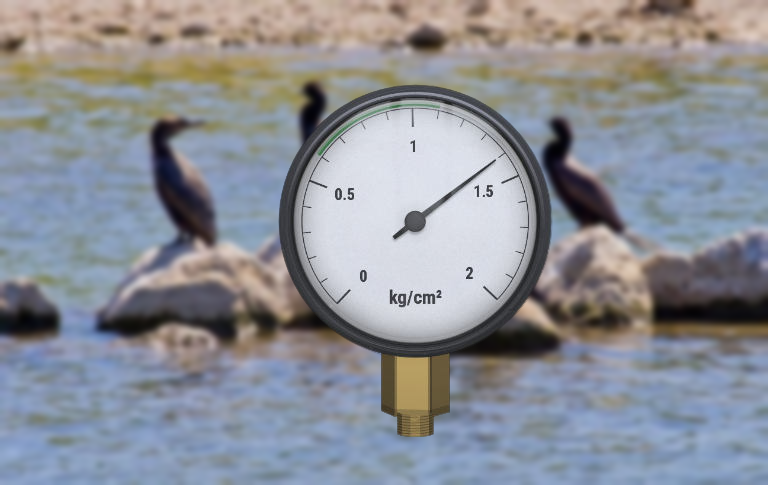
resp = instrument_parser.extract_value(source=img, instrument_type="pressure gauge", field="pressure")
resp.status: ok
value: 1.4 kg/cm²
